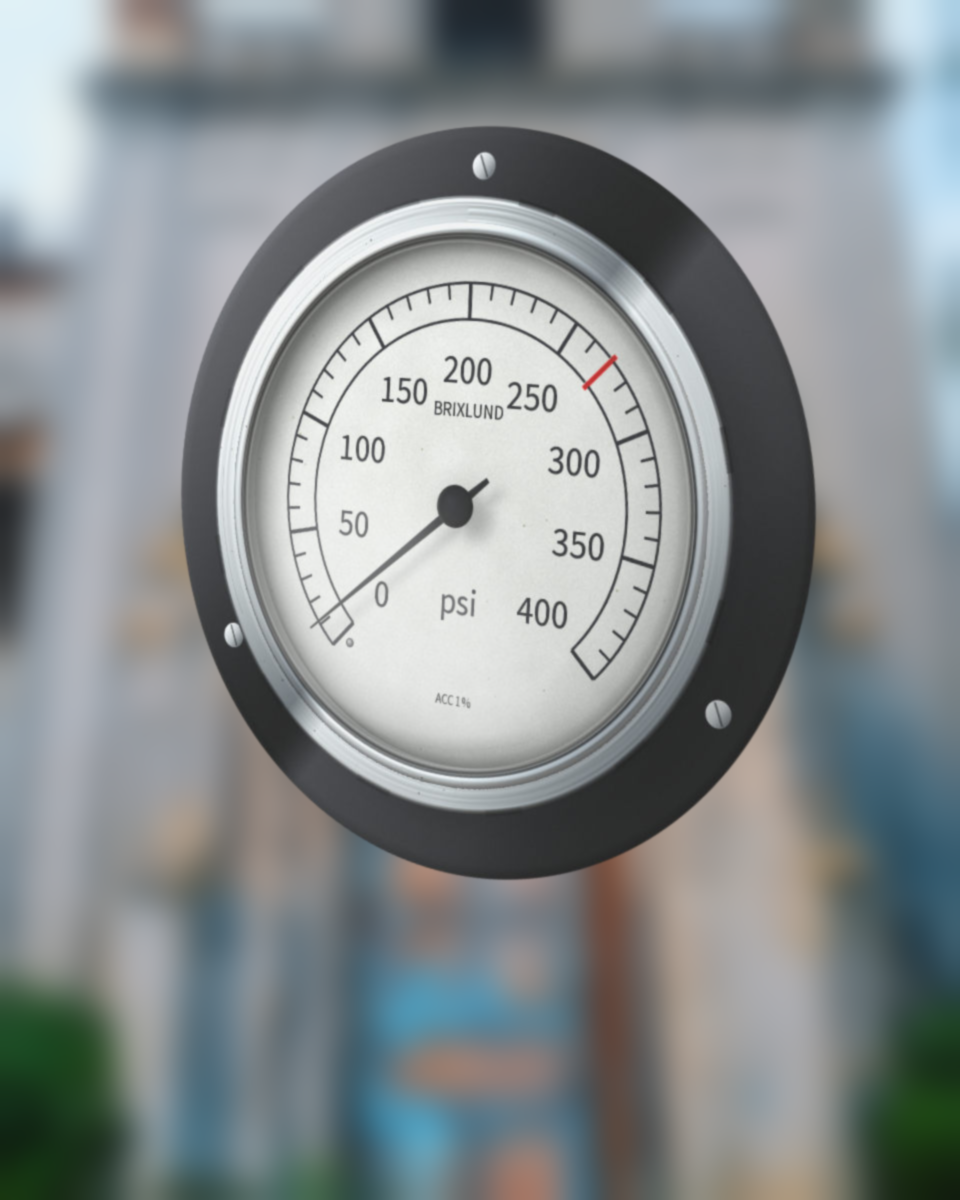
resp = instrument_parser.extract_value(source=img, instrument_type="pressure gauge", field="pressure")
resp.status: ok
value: 10 psi
